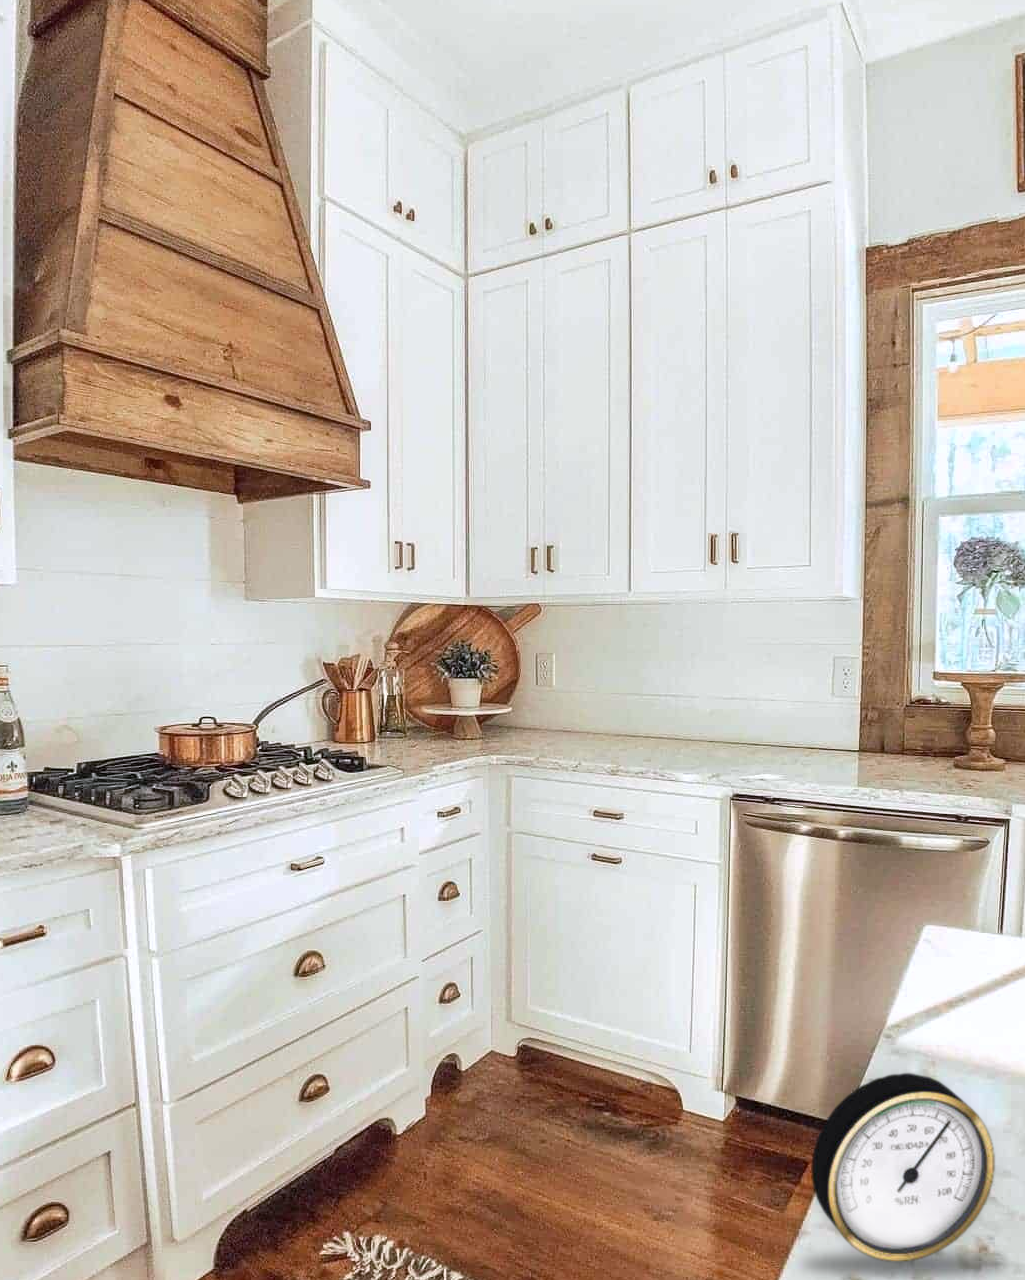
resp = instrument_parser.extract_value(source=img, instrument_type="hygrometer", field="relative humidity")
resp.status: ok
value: 65 %
